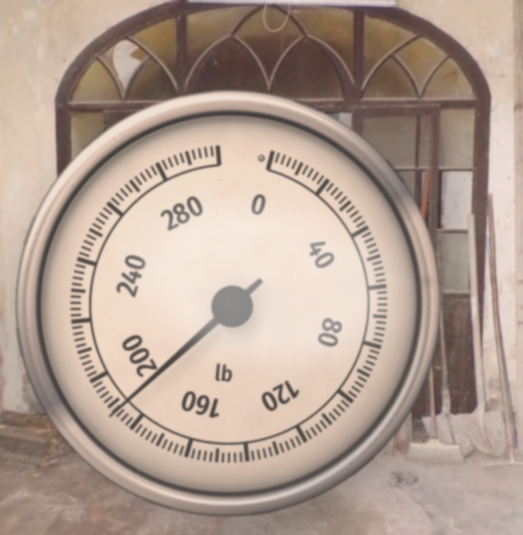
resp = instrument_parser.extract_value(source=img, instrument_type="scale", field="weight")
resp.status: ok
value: 188 lb
